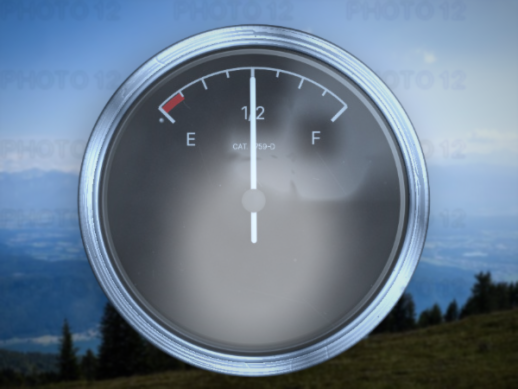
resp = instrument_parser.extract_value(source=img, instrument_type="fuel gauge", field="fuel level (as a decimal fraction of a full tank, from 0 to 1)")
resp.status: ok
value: 0.5
